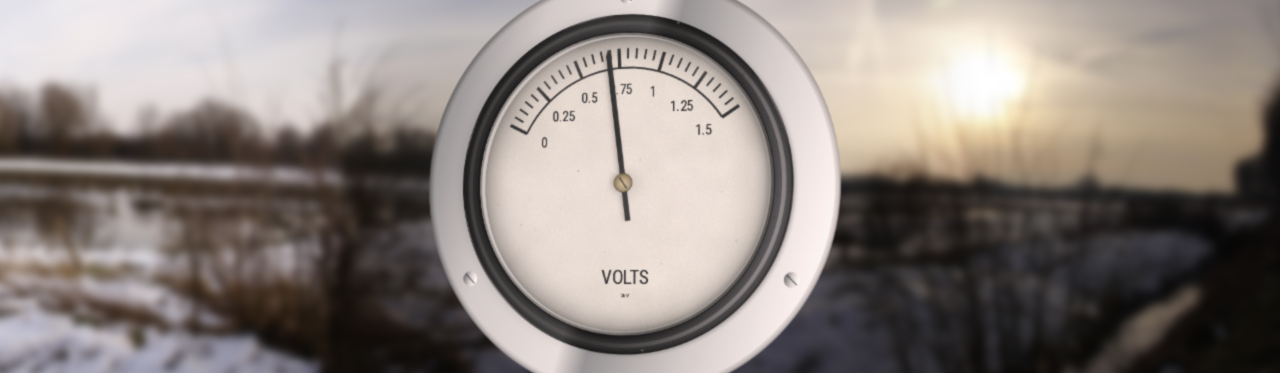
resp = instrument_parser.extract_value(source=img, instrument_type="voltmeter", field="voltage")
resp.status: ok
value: 0.7 V
